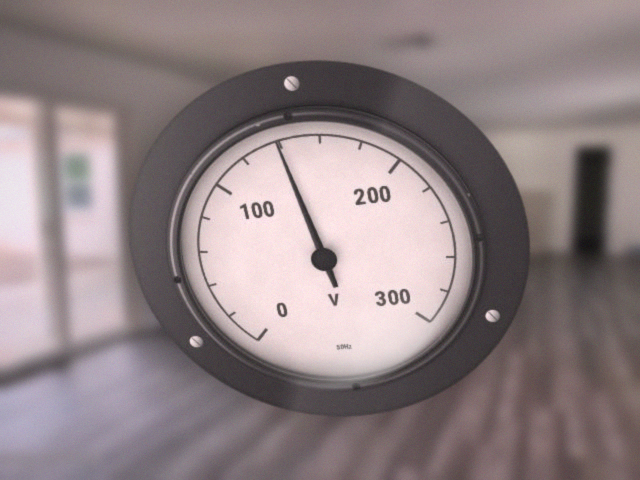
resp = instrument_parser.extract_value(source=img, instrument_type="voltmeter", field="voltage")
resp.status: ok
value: 140 V
